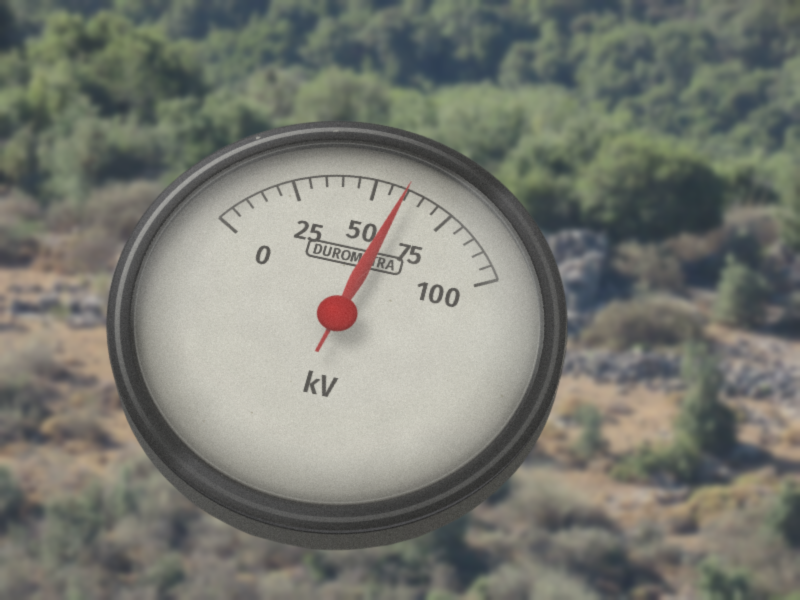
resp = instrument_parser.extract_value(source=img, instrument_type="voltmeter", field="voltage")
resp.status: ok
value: 60 kV
